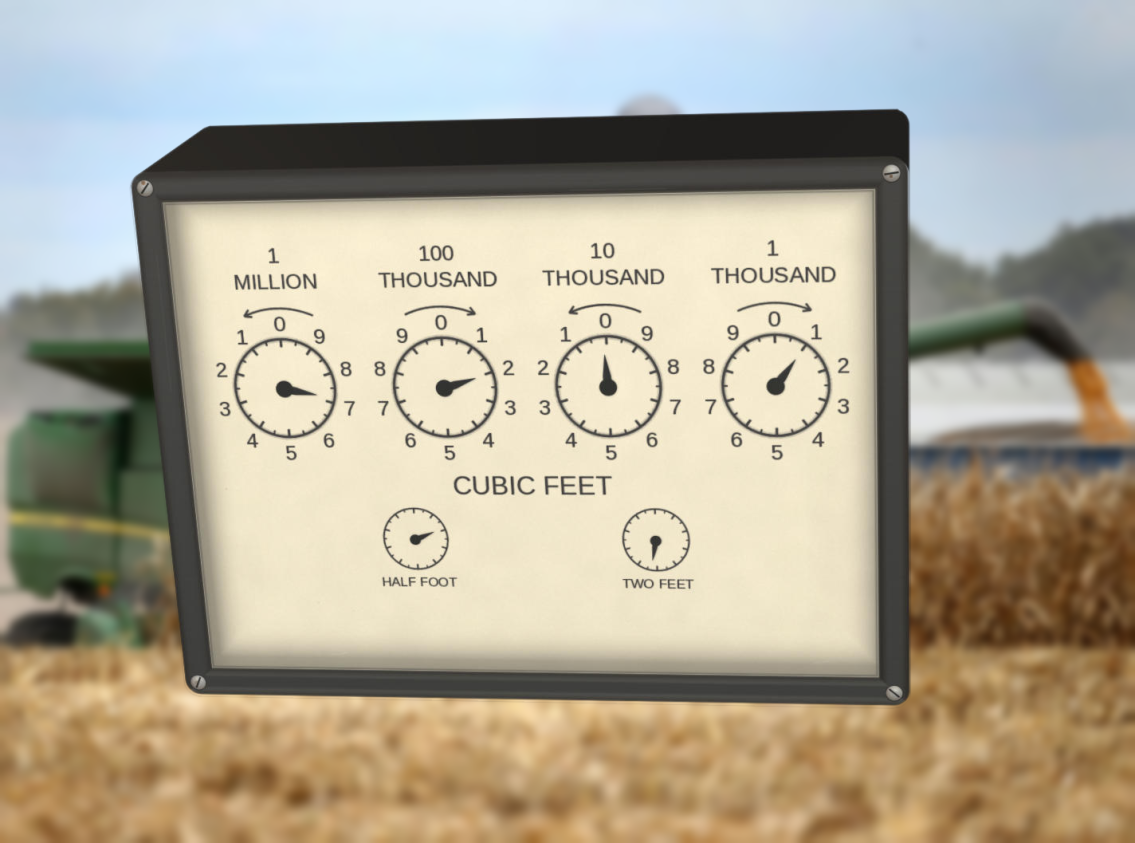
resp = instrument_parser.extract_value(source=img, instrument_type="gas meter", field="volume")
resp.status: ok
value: 720100 ft³
